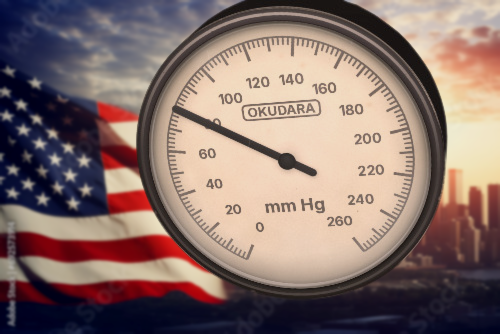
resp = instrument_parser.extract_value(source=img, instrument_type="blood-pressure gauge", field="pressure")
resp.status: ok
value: 80 mmHg
